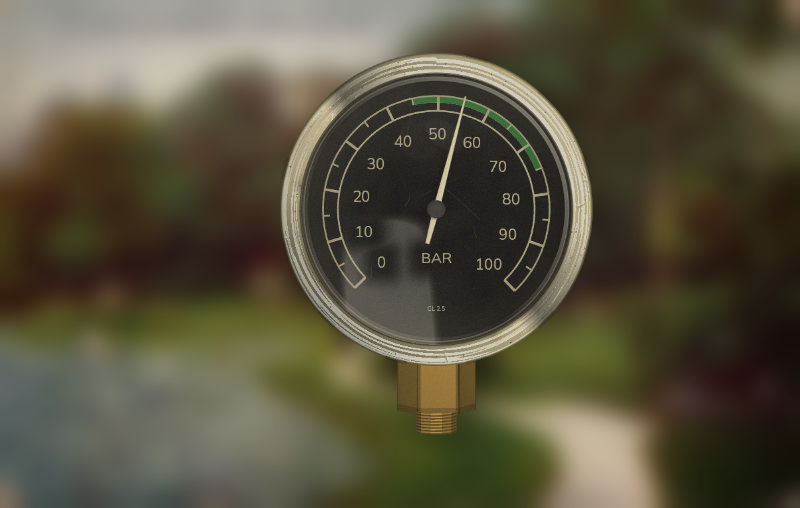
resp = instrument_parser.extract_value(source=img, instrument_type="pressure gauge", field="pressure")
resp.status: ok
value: 55 bar
